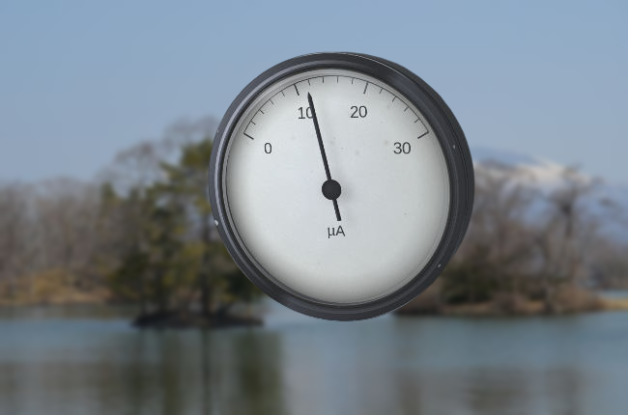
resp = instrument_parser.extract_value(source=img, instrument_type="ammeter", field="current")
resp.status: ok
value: 12 µA
